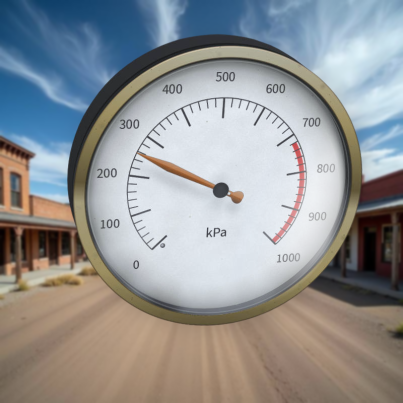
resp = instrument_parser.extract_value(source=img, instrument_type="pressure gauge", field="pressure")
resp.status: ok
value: 260 kPa
